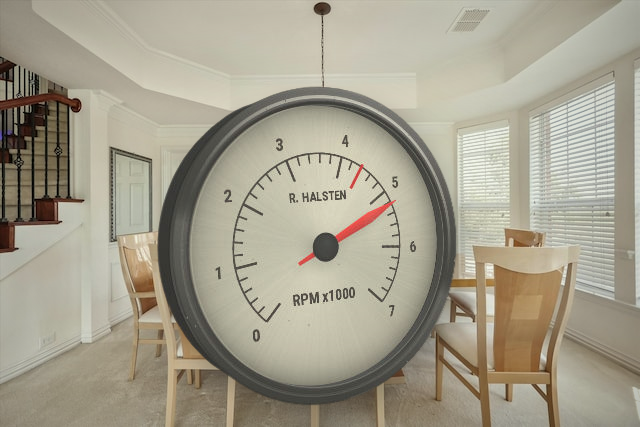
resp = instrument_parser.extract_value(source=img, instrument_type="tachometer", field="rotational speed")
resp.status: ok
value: 5200 rpm
